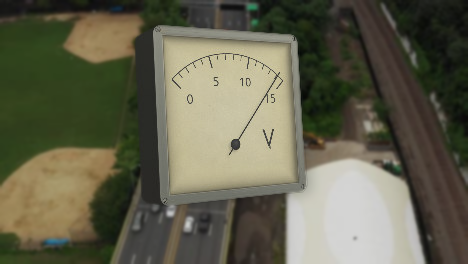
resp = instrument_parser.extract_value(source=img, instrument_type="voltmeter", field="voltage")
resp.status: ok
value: 14 V
